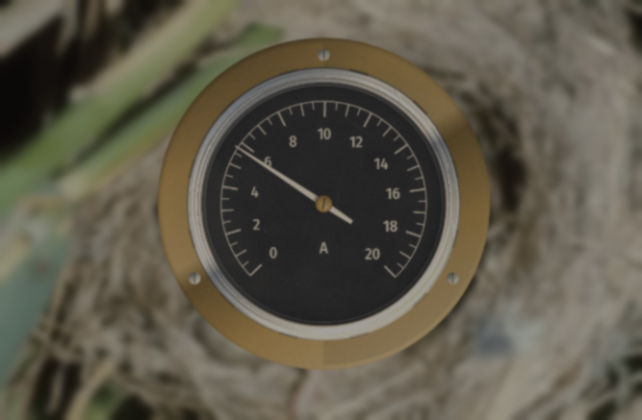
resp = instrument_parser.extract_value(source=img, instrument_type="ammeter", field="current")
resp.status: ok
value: 5.75 A
